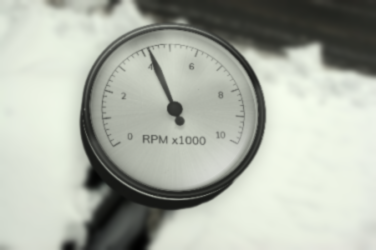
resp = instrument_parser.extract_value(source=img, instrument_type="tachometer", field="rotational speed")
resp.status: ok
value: 4200 rpm
